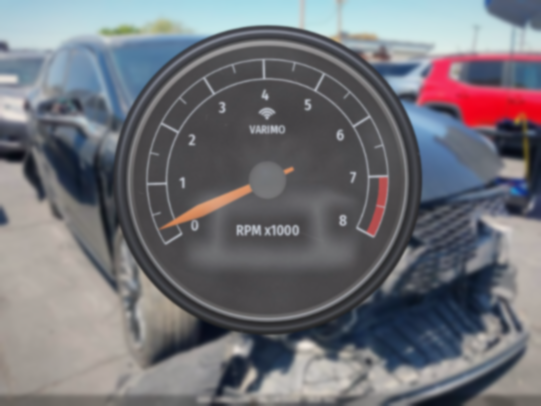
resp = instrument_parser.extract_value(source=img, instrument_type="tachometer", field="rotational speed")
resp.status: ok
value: 250 rpm
